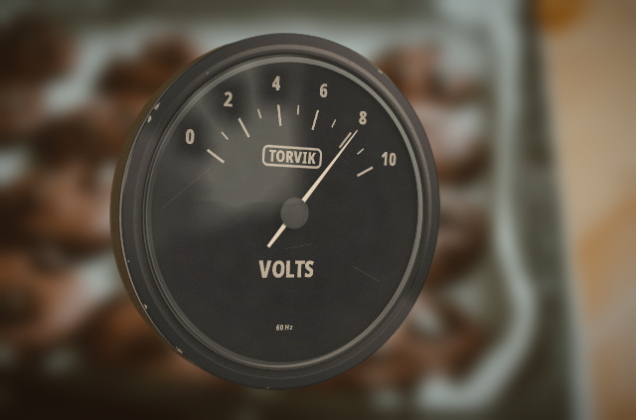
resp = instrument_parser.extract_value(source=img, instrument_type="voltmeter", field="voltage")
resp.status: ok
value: 8 V
